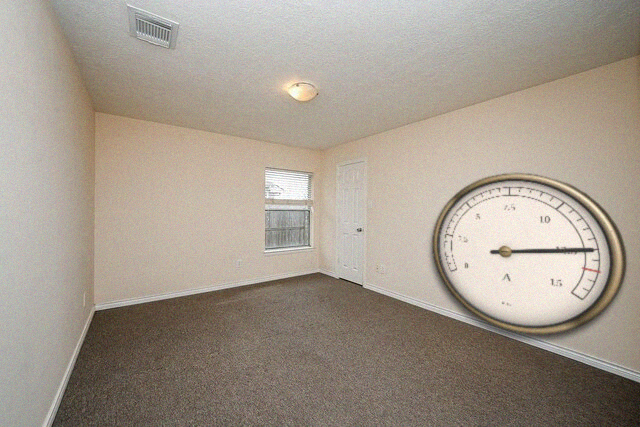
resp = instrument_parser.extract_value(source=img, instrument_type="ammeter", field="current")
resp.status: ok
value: 12.5 A
